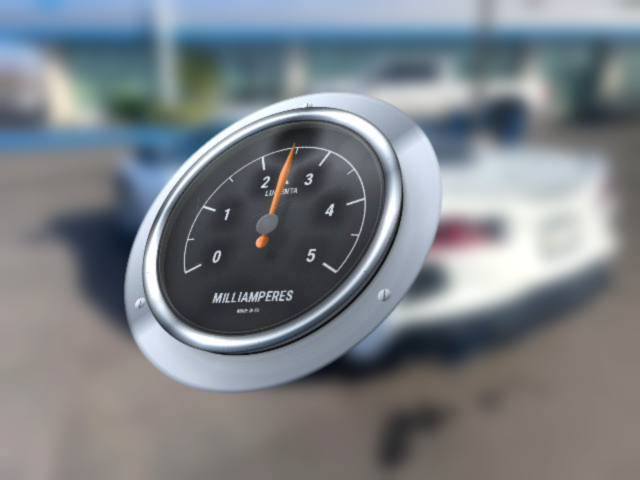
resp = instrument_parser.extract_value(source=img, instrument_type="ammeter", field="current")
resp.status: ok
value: 2.5 mA
